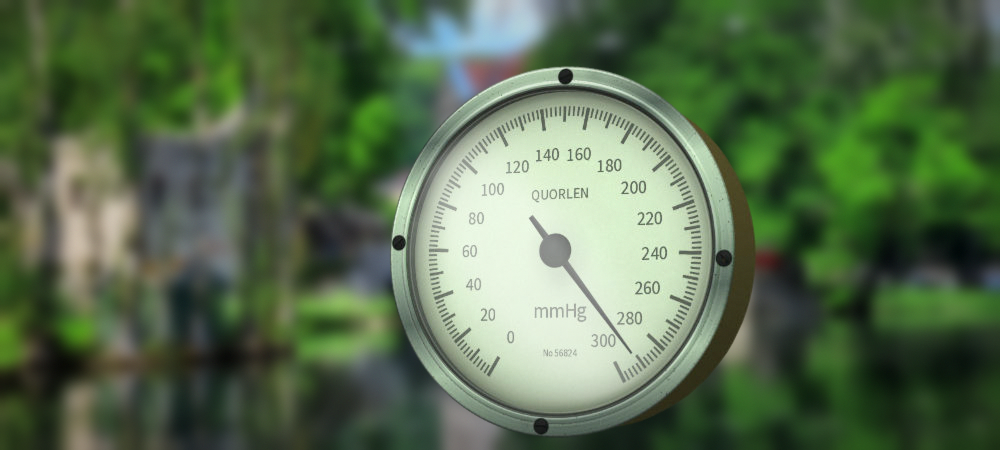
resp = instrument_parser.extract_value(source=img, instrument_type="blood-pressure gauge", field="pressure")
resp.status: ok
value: 290 mmHg
